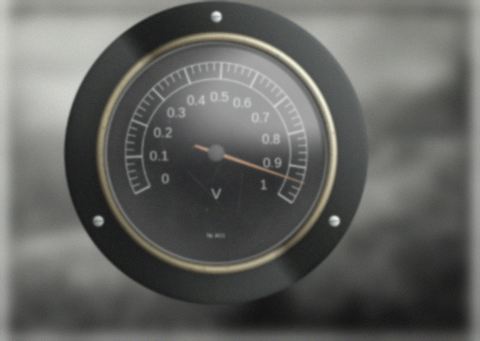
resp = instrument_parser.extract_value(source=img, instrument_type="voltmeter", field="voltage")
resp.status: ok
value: 0.94 V
